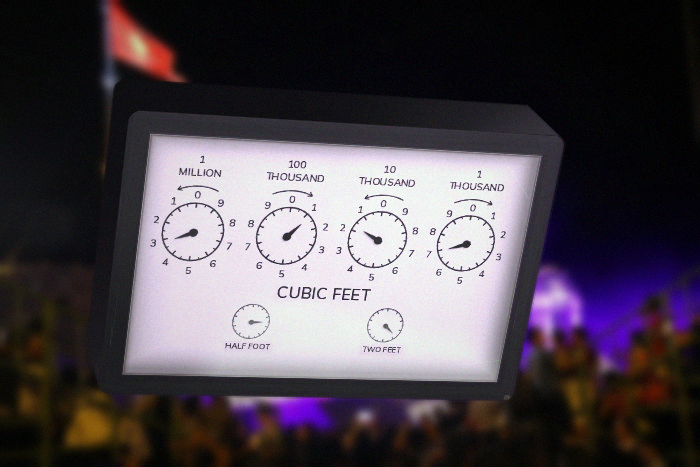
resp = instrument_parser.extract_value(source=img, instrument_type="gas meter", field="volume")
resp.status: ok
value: 311700 ft³
